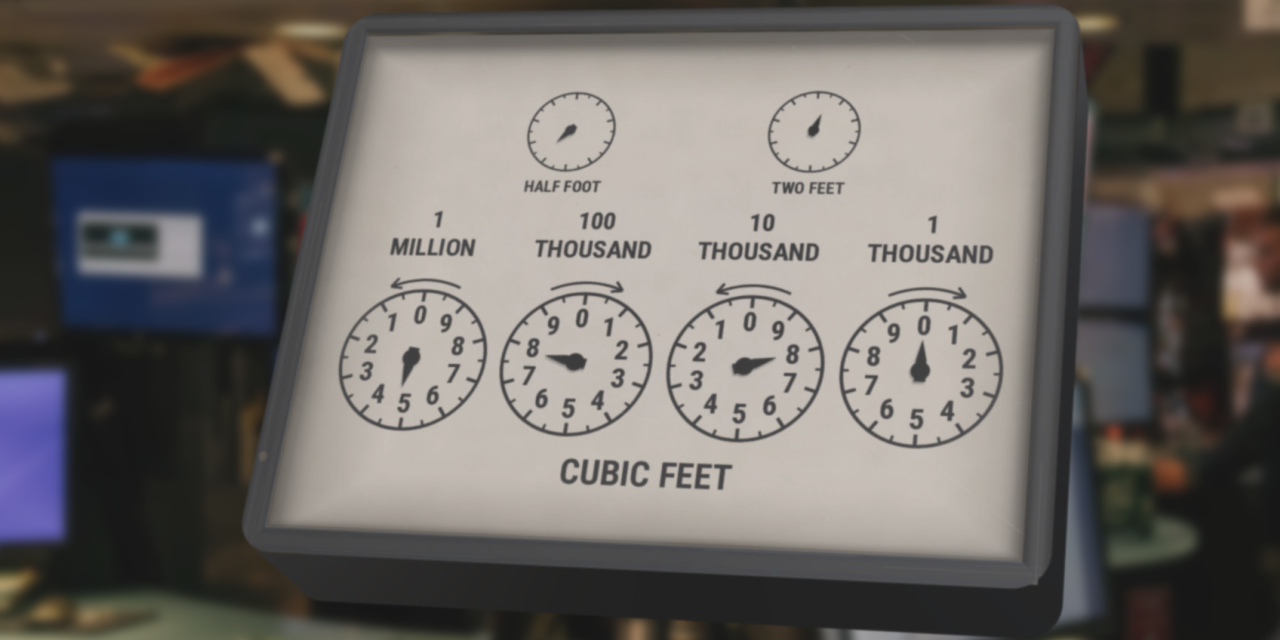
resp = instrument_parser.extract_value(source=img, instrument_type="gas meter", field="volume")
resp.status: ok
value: 478000 ft³
